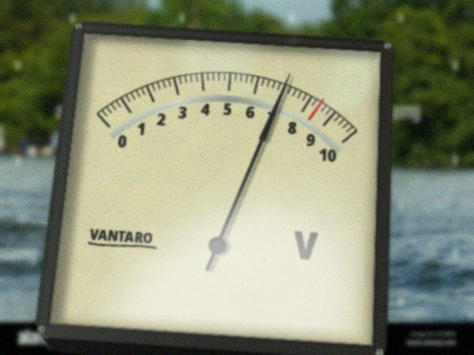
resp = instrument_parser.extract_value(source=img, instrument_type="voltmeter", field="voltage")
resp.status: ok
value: 7 V
